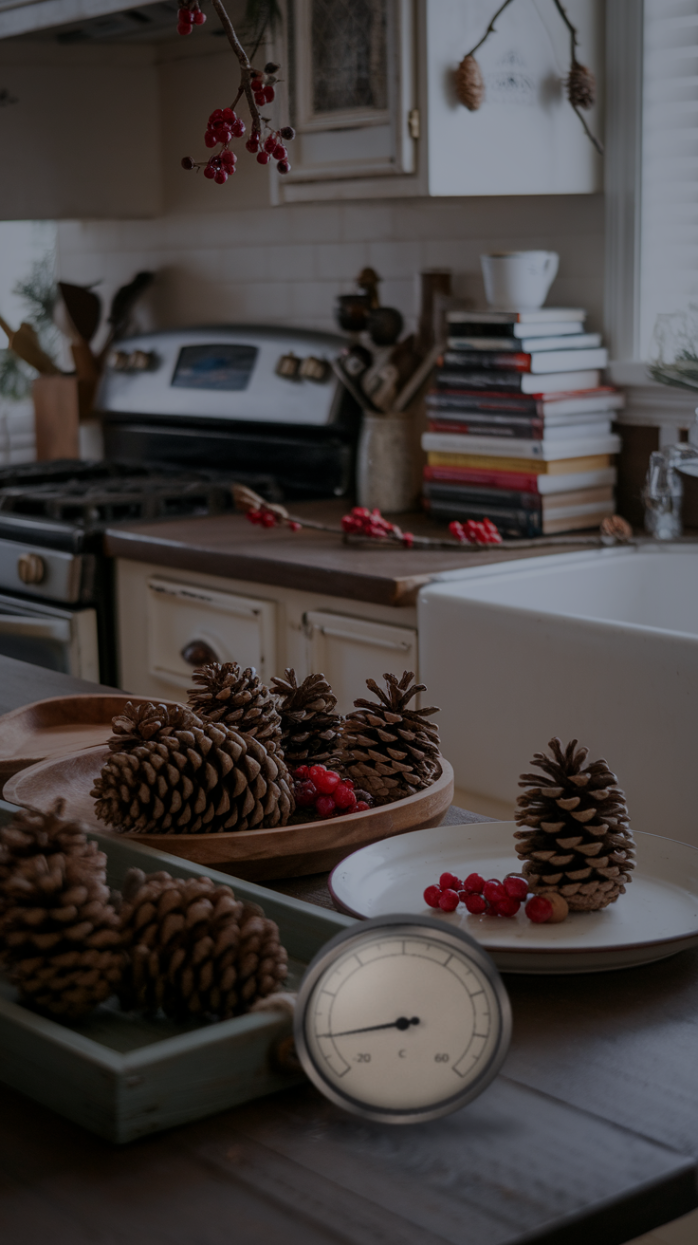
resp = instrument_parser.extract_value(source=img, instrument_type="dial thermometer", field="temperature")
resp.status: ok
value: -10 °C
